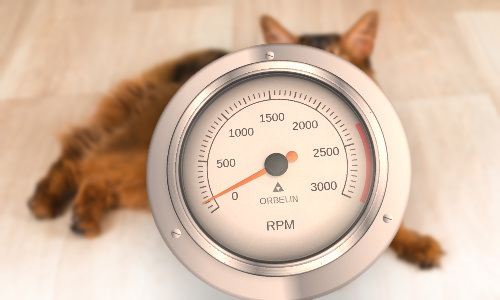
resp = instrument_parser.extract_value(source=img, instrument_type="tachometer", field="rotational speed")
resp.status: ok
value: 100 rpm
